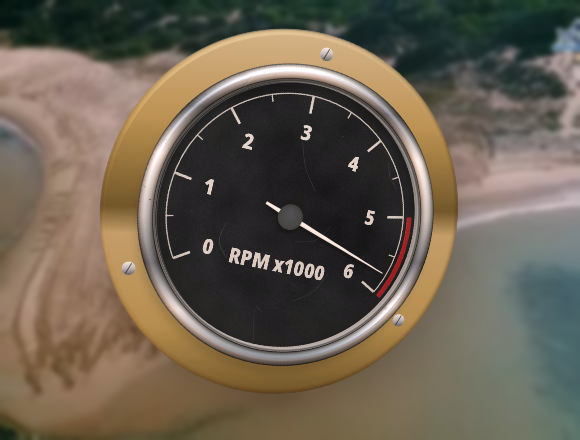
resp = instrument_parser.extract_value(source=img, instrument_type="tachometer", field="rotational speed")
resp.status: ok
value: 5750 rpm
